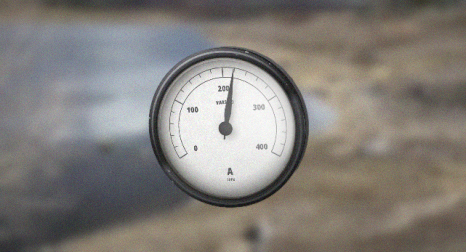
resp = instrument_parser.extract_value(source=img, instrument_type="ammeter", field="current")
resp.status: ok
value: 220 A
